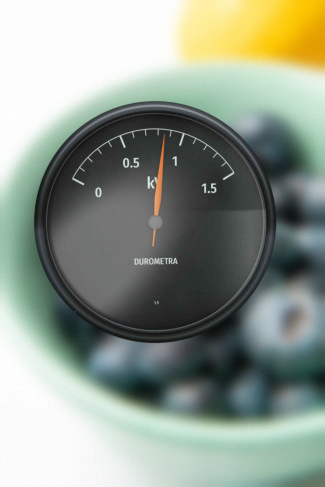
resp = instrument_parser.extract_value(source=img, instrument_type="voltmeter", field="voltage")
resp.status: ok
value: 0.85 kV
